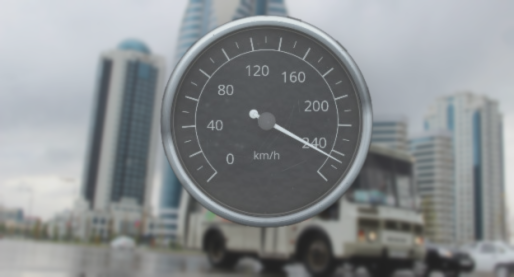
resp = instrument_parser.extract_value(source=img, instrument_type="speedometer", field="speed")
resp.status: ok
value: 245 km/h
